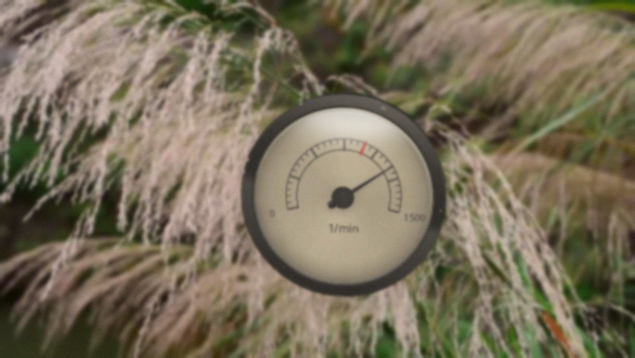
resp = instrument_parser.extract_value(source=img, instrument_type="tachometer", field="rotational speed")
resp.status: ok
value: 1150 rpm
